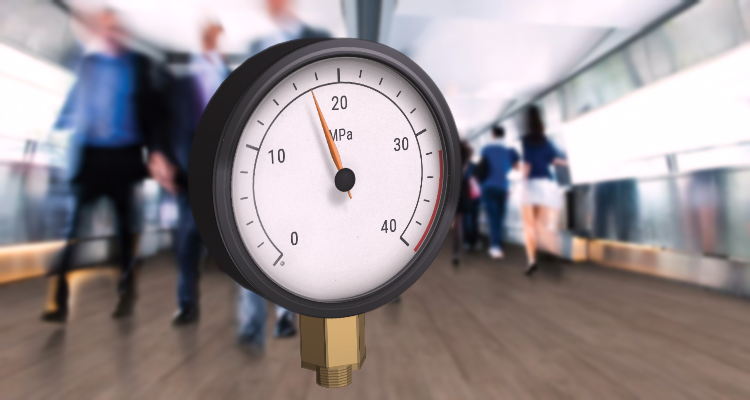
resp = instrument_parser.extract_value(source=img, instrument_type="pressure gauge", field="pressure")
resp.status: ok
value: 17 MPa
